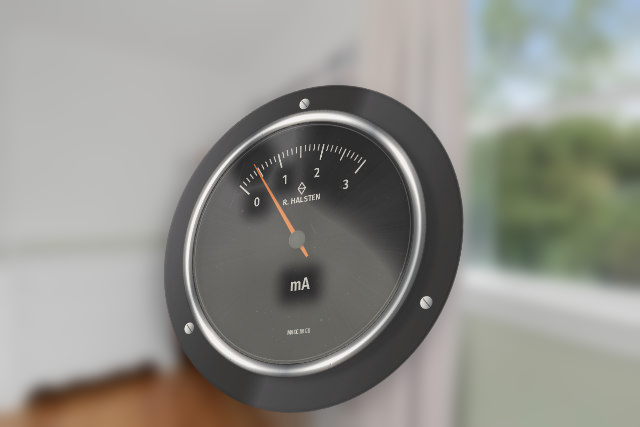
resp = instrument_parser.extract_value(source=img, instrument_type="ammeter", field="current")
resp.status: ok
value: 0.5 mA
